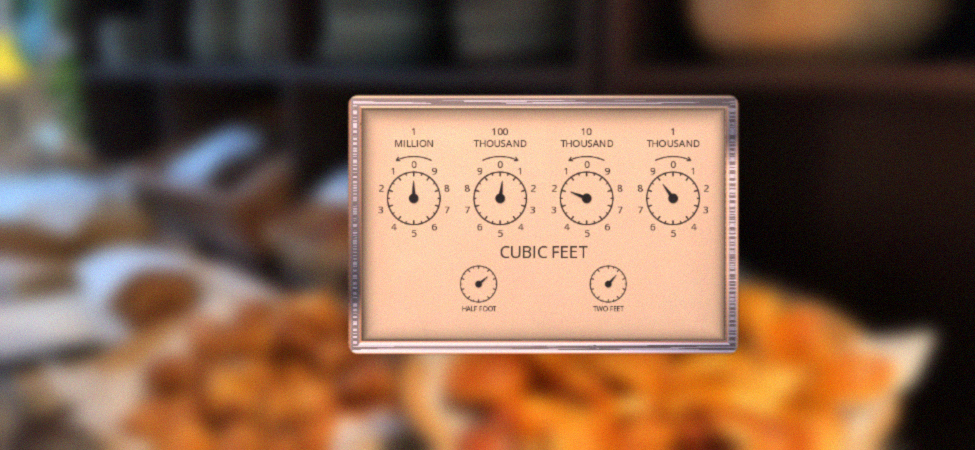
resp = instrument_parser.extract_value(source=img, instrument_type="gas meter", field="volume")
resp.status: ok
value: 1900 ft³
